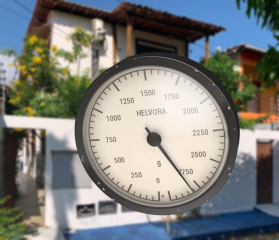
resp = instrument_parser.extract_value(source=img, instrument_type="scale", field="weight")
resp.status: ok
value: 2800 g
